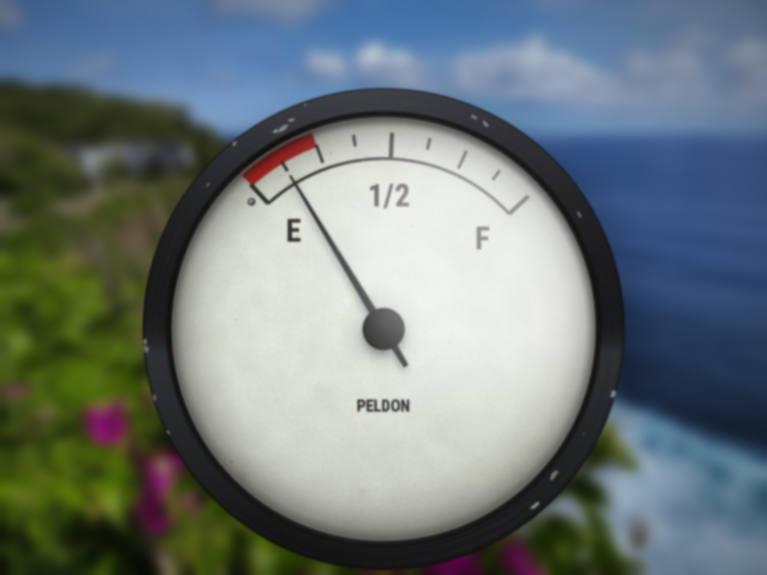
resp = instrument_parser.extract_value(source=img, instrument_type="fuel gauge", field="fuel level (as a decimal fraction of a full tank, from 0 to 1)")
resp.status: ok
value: 0.125
